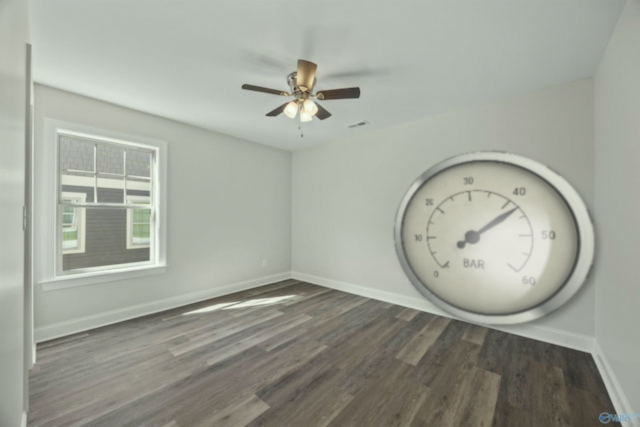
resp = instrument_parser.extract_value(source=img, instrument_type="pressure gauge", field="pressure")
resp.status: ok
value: 42.5 bar
